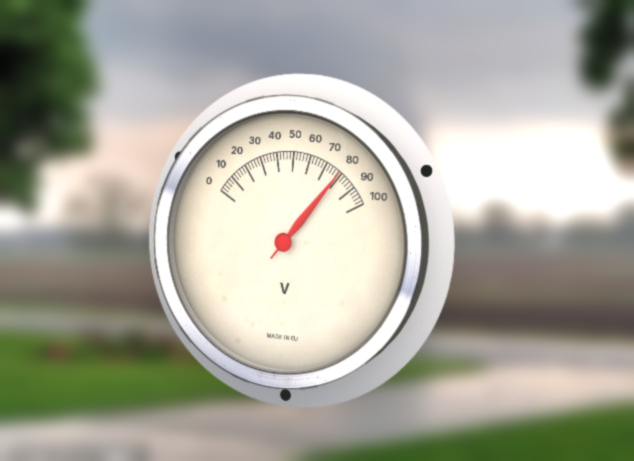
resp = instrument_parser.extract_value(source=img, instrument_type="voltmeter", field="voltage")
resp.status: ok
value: 80 V
